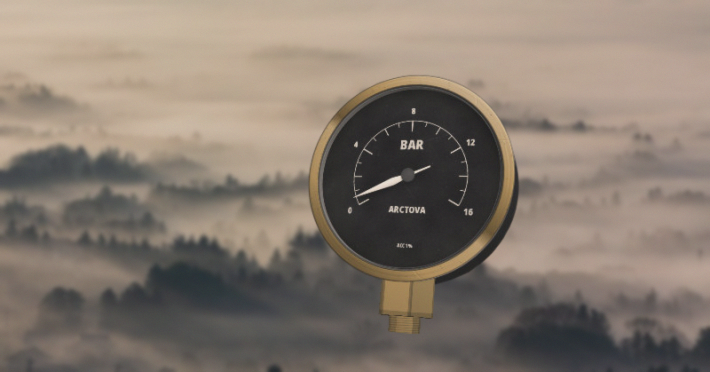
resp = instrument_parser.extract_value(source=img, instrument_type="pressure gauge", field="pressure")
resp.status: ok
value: 0.5 bar
